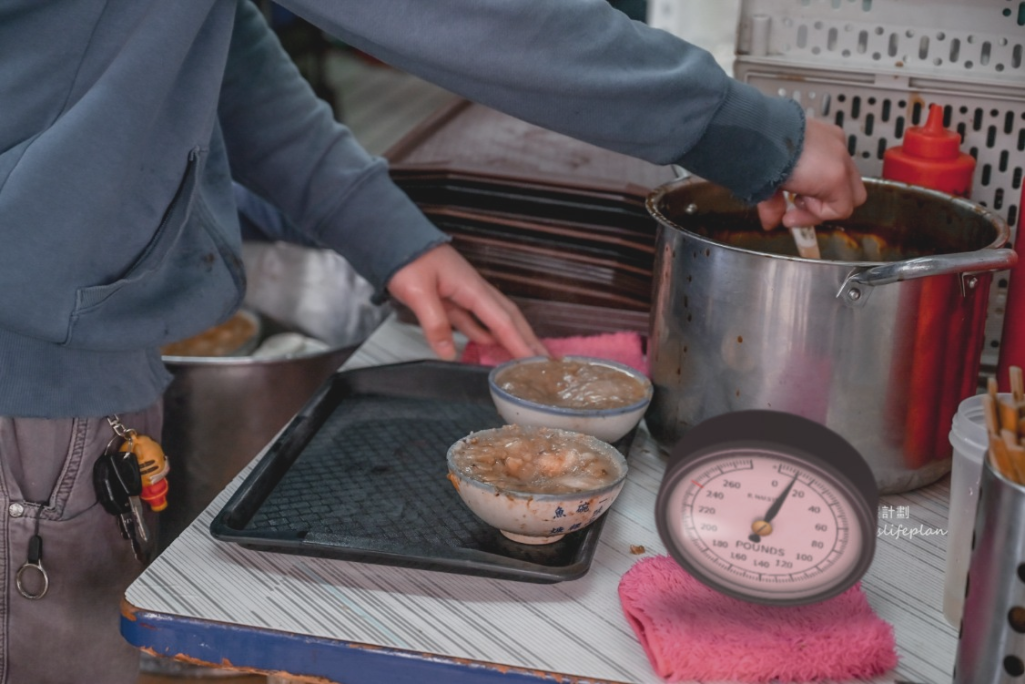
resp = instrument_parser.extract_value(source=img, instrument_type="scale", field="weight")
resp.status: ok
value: 10 lb
